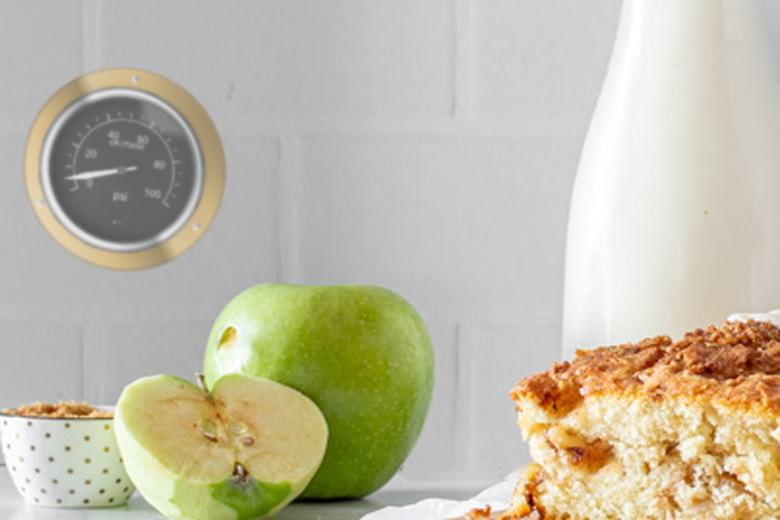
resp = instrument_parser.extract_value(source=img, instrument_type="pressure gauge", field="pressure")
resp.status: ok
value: 5 psi
